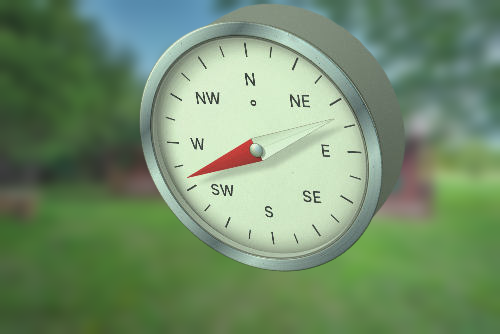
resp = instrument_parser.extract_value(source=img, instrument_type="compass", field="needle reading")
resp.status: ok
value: 247.5 °
